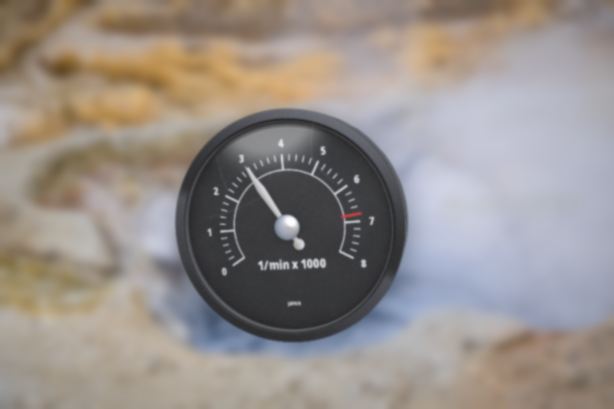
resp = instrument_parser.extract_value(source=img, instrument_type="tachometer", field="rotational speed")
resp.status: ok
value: 3000 rpm
